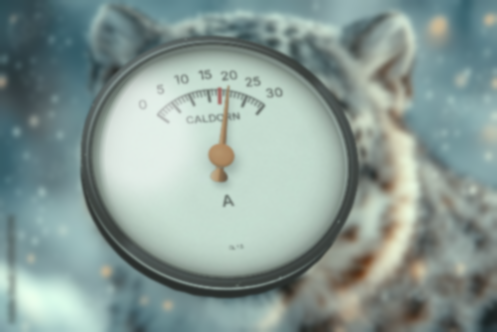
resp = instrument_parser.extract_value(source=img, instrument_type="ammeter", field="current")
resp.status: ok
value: 20 A
